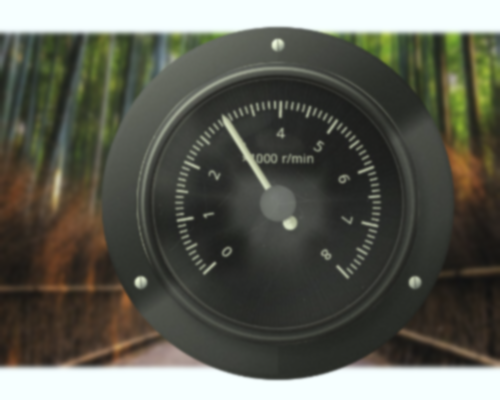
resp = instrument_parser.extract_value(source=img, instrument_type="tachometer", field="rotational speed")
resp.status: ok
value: 3000 rpm
